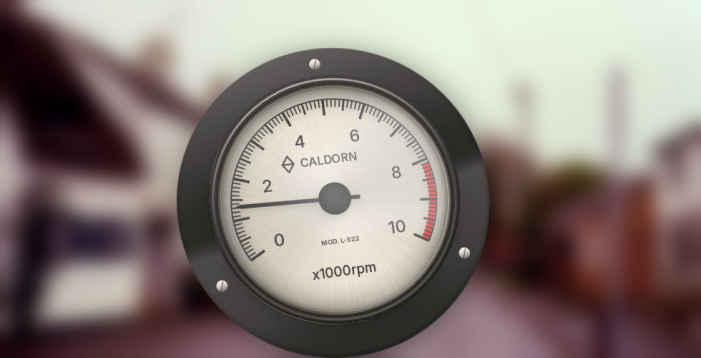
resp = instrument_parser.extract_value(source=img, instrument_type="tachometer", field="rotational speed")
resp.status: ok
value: 1300 rpm
